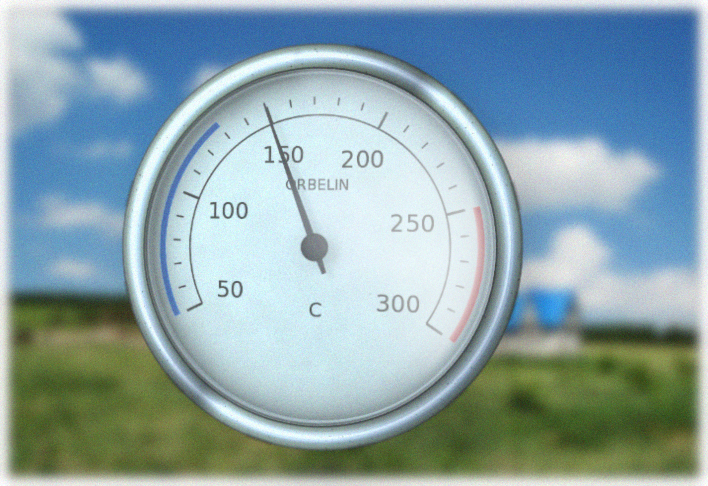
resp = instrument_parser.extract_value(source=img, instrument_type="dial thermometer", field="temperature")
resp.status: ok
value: 150 °C
